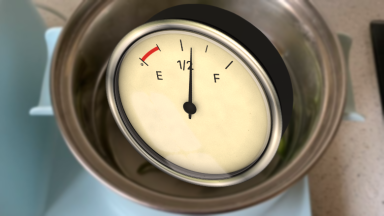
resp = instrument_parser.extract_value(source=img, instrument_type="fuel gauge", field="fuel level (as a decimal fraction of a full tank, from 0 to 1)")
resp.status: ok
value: 0.625
